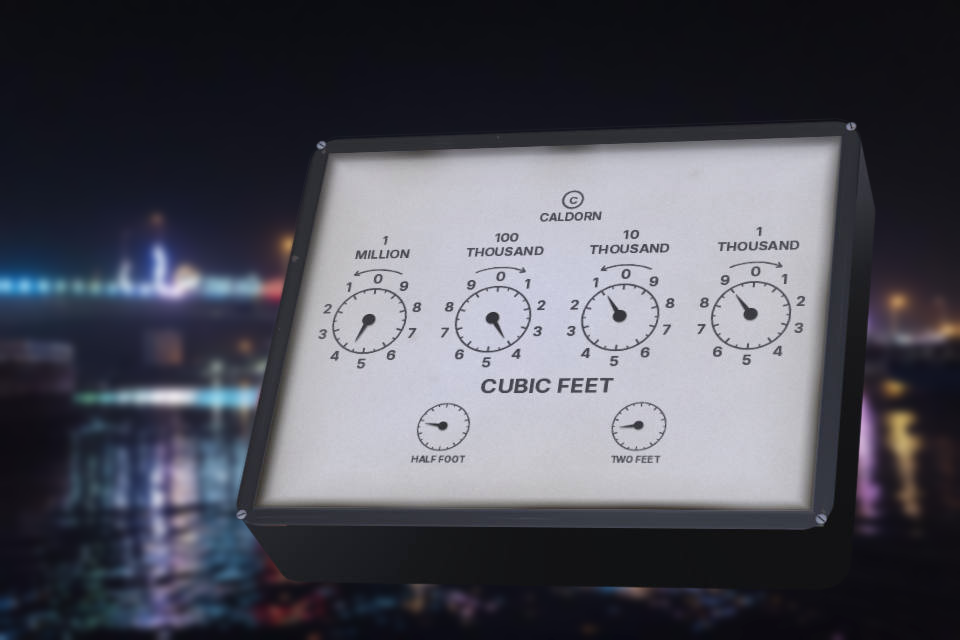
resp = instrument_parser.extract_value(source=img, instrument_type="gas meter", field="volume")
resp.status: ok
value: 440900 ft³
